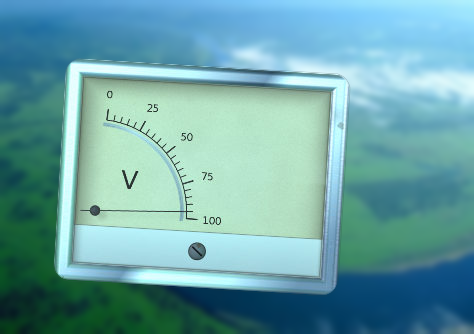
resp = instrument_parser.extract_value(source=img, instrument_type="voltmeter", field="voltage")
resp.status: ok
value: 95 V
